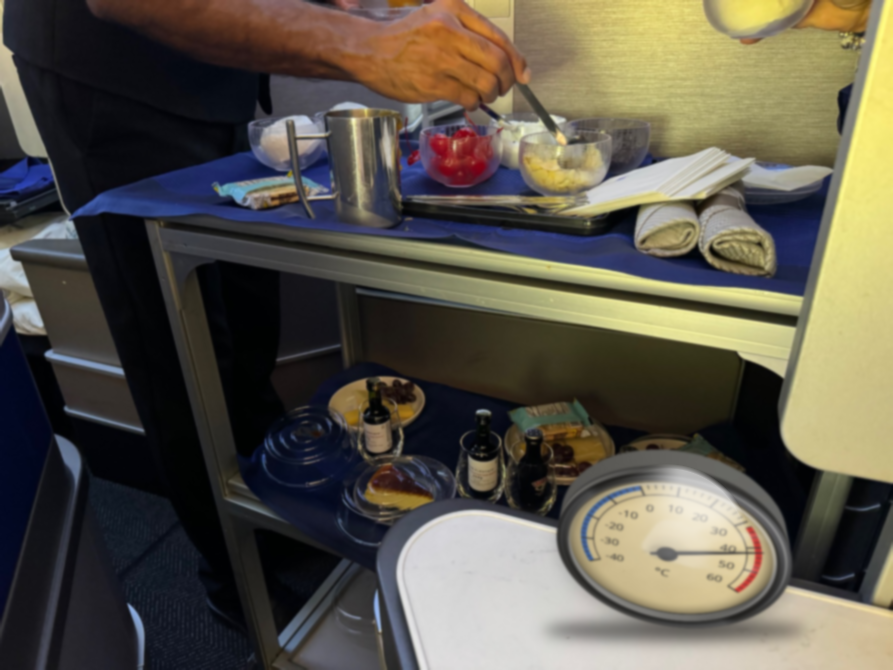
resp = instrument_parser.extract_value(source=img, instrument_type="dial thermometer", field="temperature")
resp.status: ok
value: 40 °C
